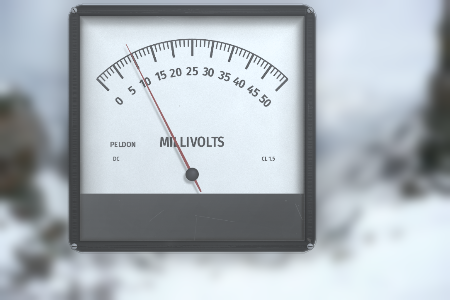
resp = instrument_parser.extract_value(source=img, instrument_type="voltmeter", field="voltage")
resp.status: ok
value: 10 mV
